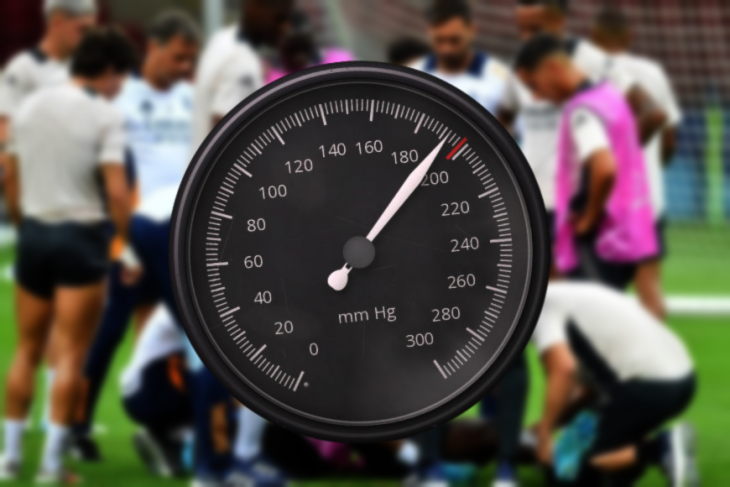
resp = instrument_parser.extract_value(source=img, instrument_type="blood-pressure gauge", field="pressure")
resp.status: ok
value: 192 mmHg
